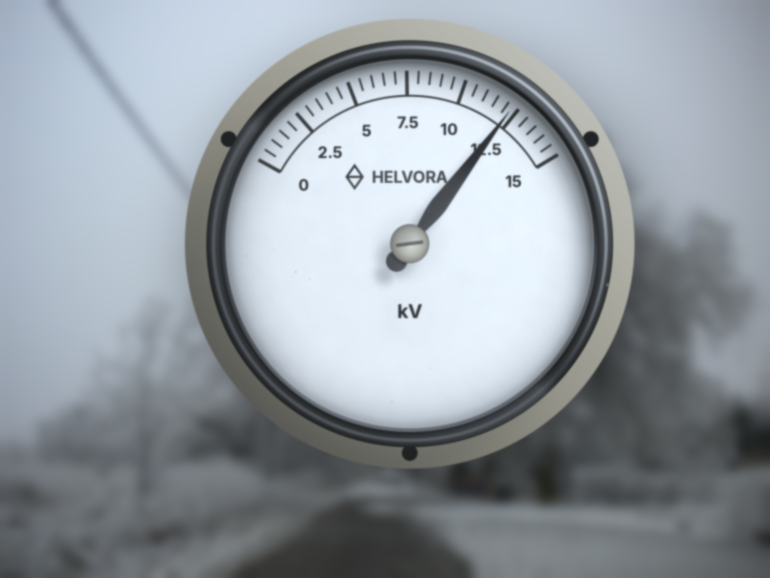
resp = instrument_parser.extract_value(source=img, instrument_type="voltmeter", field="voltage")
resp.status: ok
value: 12.25 kV
